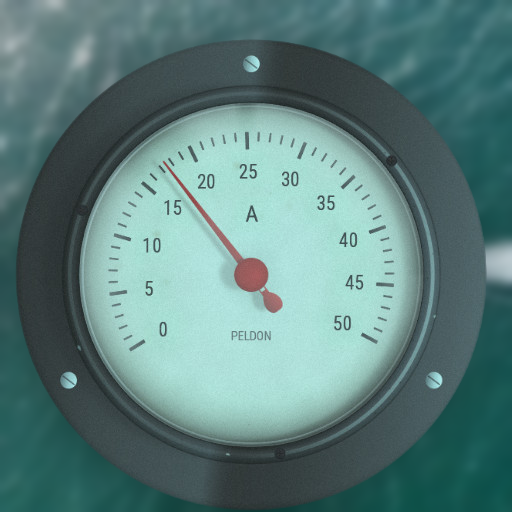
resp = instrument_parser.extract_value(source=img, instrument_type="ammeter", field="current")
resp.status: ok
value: 17.5 A
